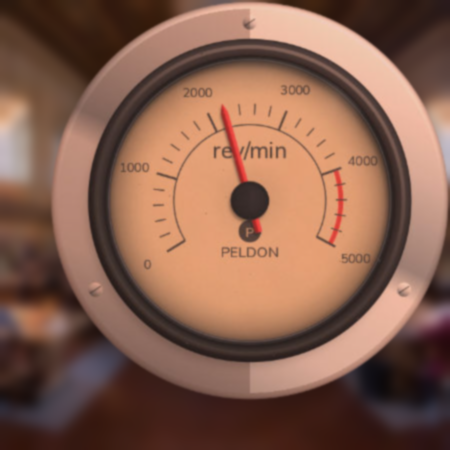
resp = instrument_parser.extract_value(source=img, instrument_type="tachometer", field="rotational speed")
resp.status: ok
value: 2200 rpm
